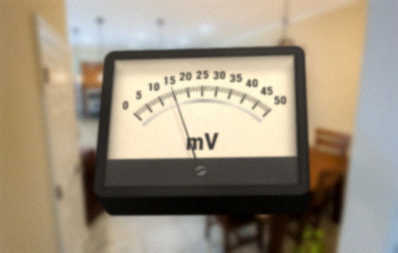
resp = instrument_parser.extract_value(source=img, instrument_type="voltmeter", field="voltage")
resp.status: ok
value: 15 mV
